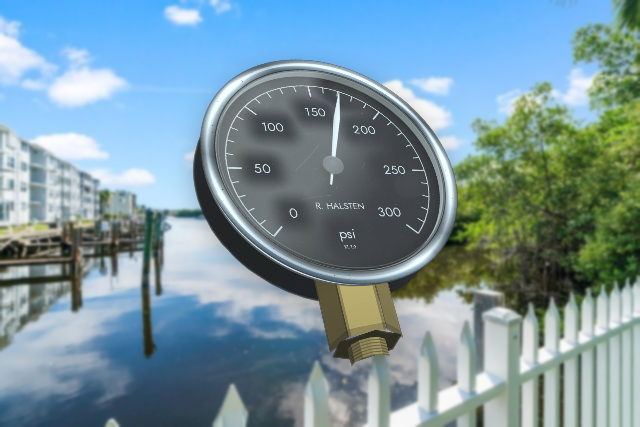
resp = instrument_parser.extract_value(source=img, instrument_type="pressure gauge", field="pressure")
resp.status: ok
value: 170 psi
